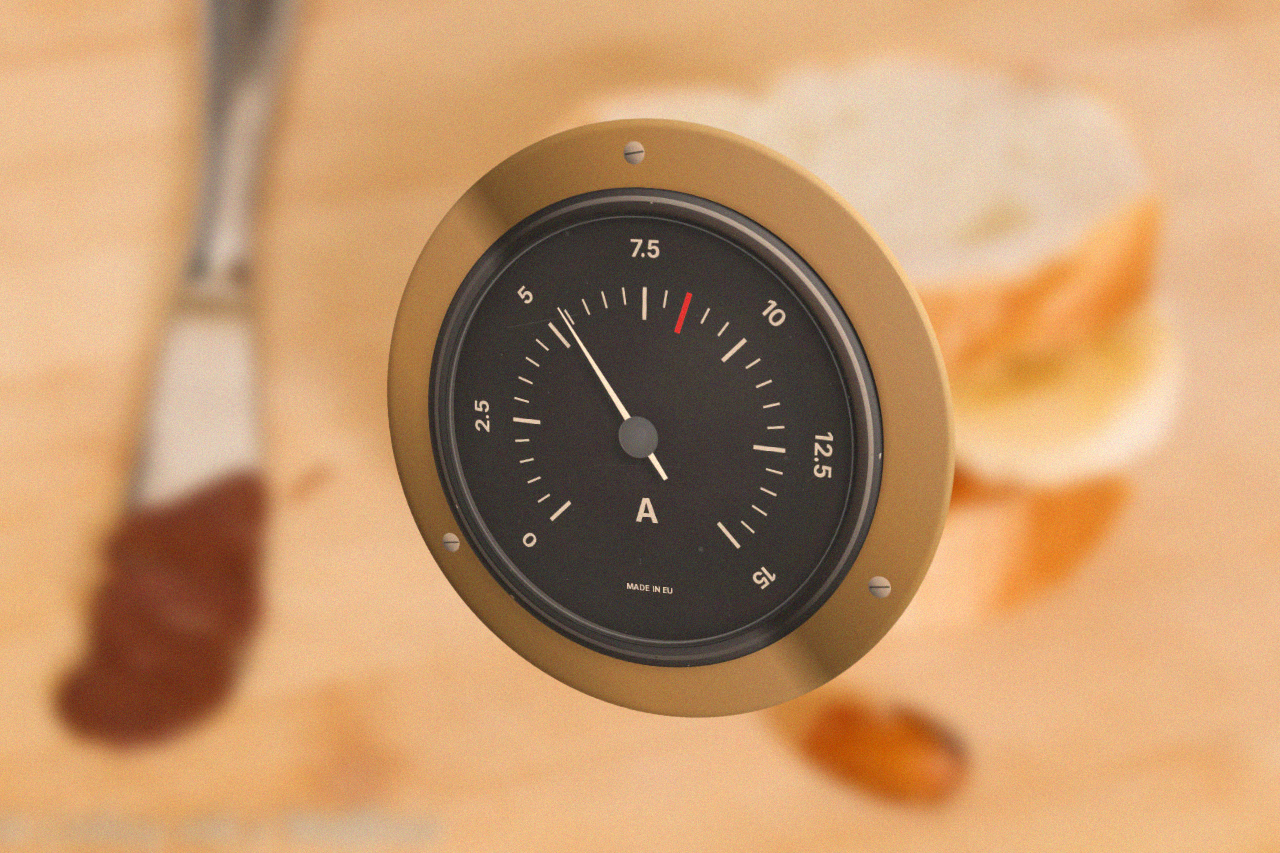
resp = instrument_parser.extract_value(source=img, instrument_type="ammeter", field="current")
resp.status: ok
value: 5.5 A
